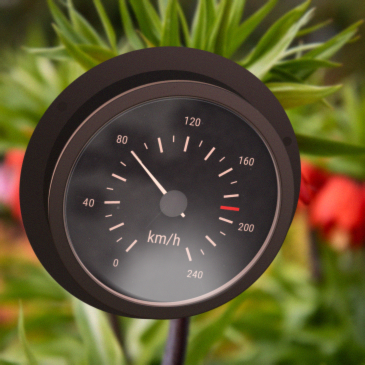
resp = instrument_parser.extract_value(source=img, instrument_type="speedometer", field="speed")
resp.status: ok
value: 80 km/h
